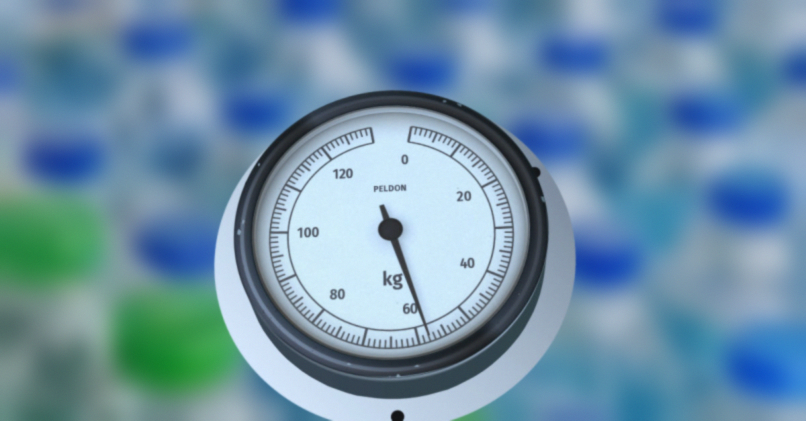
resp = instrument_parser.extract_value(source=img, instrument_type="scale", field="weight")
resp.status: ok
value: 58 kg
